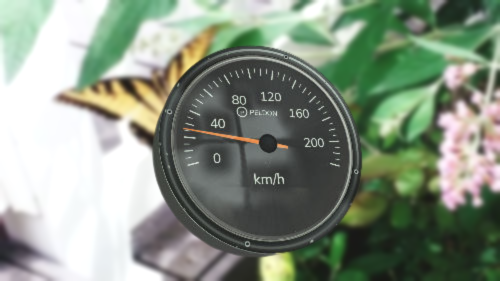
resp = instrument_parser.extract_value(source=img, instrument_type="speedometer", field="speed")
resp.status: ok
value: 25 km/h
